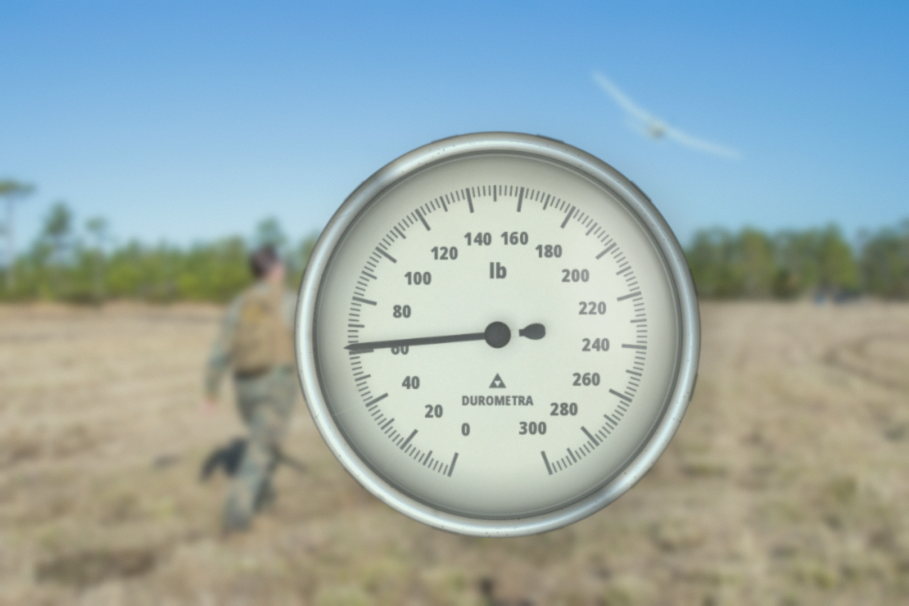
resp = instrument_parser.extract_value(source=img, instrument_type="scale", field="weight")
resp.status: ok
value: 62 lb
